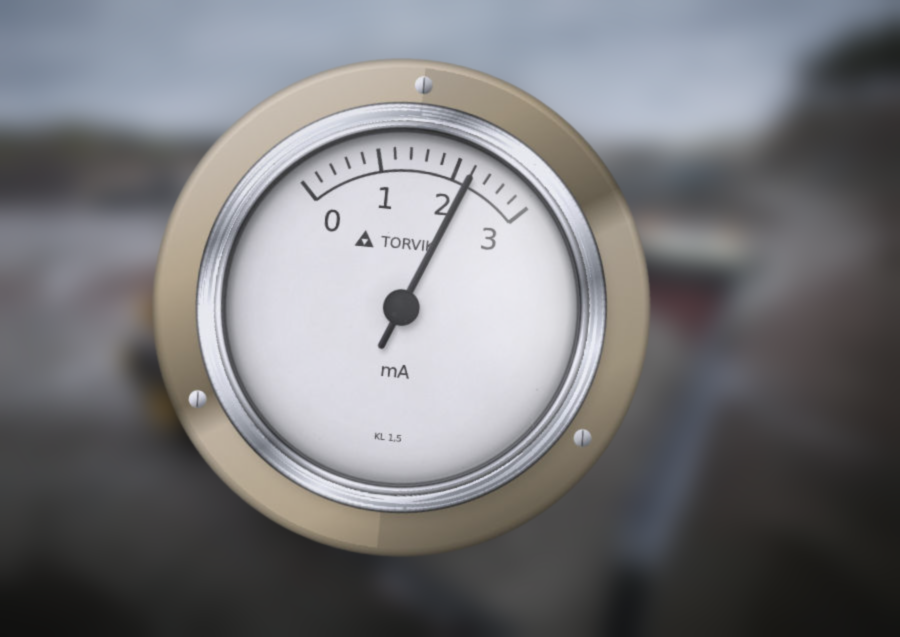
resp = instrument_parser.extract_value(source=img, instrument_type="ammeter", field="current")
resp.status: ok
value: 2.2 mA
